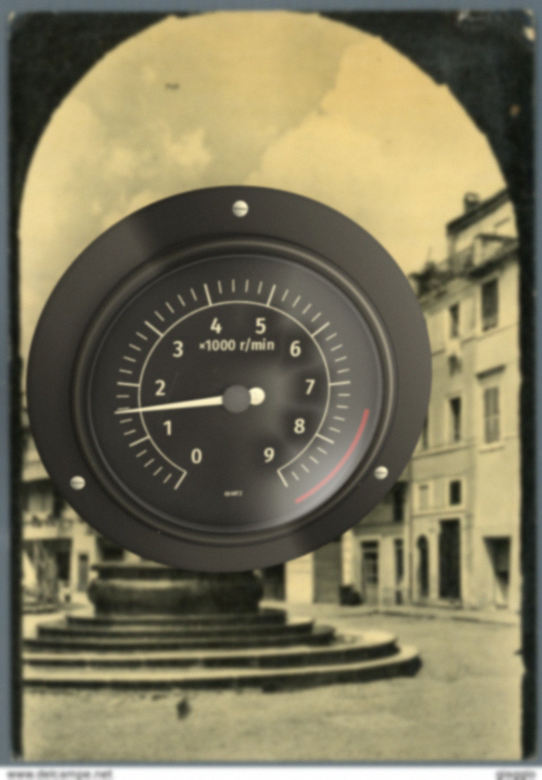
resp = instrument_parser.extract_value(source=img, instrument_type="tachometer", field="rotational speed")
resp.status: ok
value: 1600 rpm
